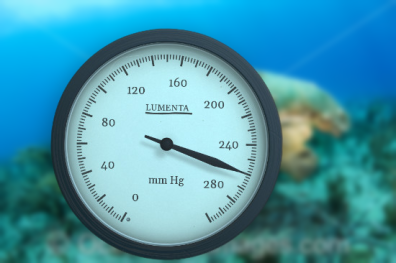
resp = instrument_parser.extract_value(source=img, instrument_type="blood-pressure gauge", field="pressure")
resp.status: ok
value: 260 mmHg
